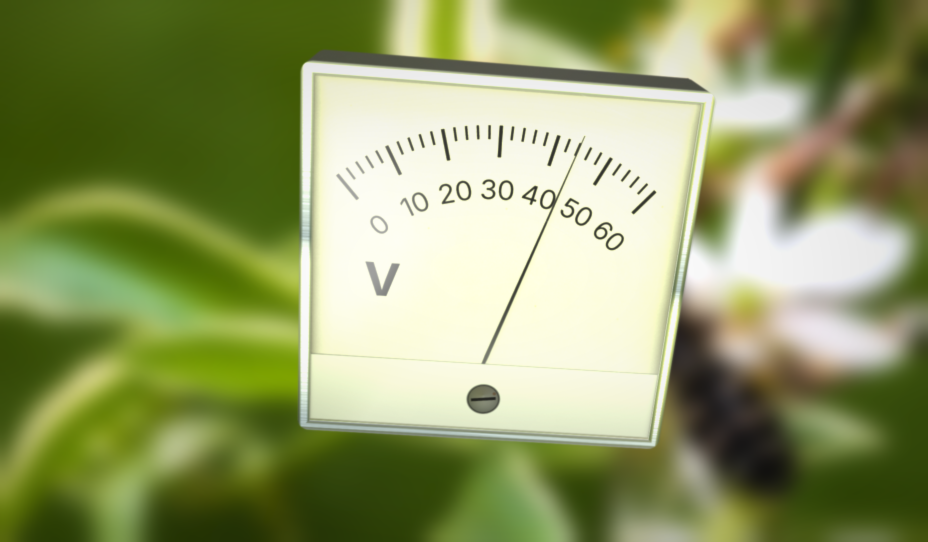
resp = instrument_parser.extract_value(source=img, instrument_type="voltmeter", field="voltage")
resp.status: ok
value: 44 V
